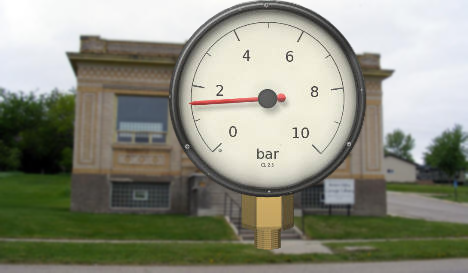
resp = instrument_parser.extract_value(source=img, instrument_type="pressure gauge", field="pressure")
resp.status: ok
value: 1.5 bar
